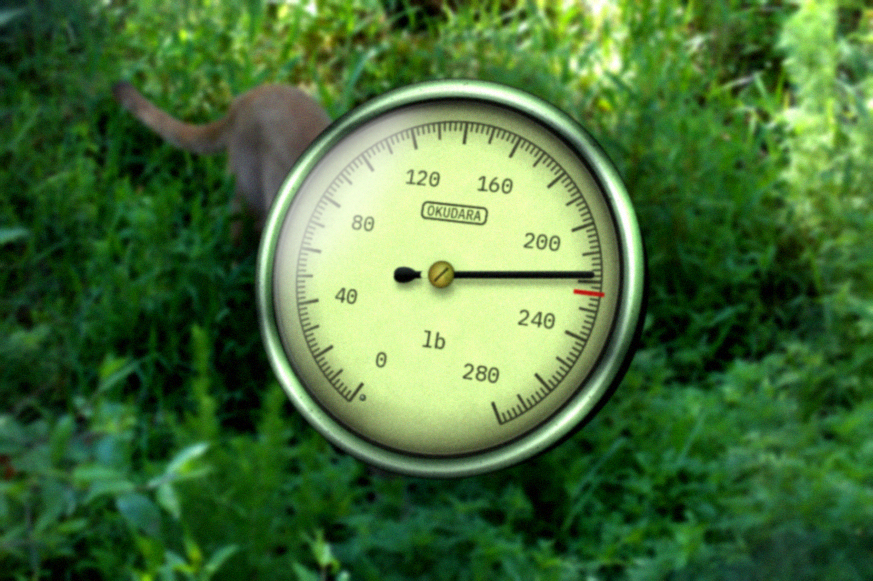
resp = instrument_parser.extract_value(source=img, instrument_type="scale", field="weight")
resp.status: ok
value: 218 lb
